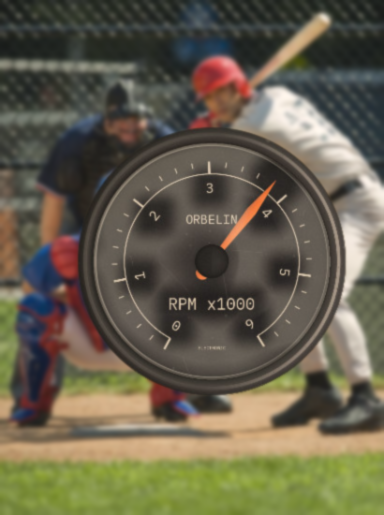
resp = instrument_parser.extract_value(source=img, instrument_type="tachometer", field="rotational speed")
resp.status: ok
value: 3800 rpm
